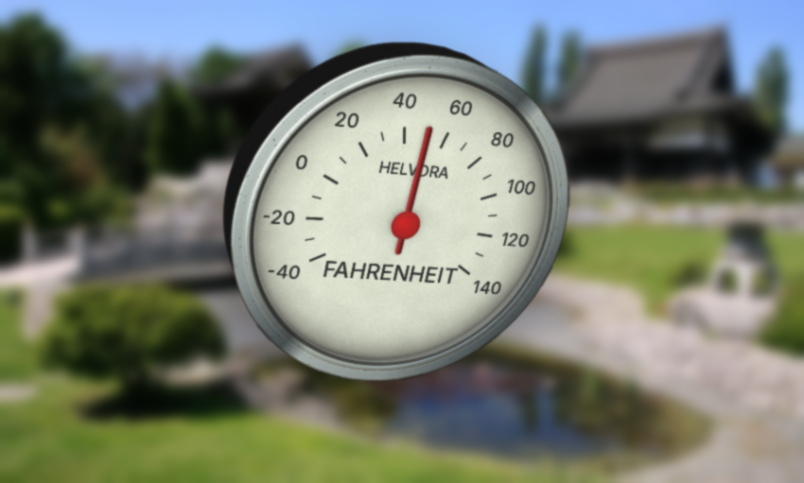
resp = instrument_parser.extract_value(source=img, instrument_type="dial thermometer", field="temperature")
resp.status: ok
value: 50 °F
